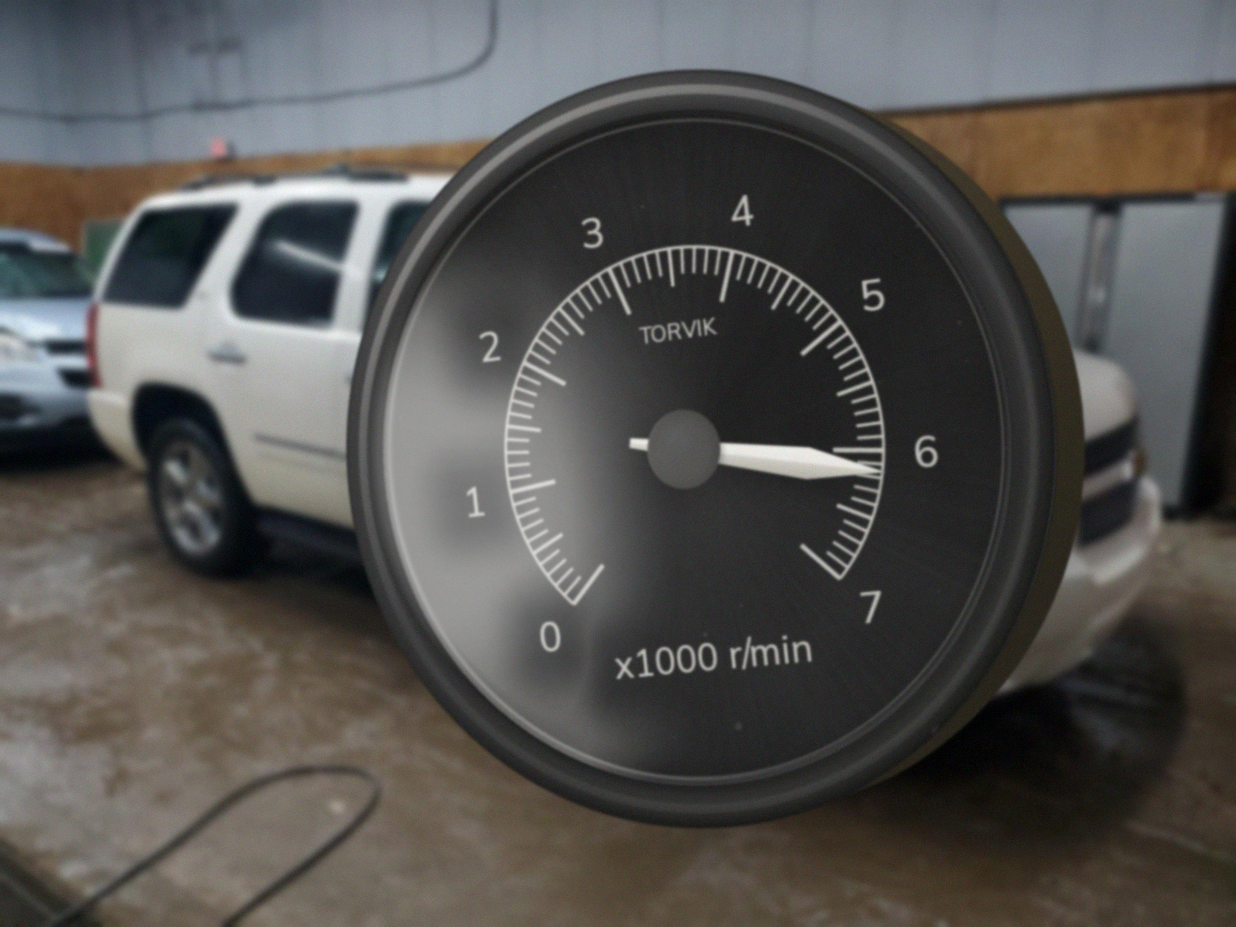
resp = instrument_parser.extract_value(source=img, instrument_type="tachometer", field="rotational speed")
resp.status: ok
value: 6150 rpm
